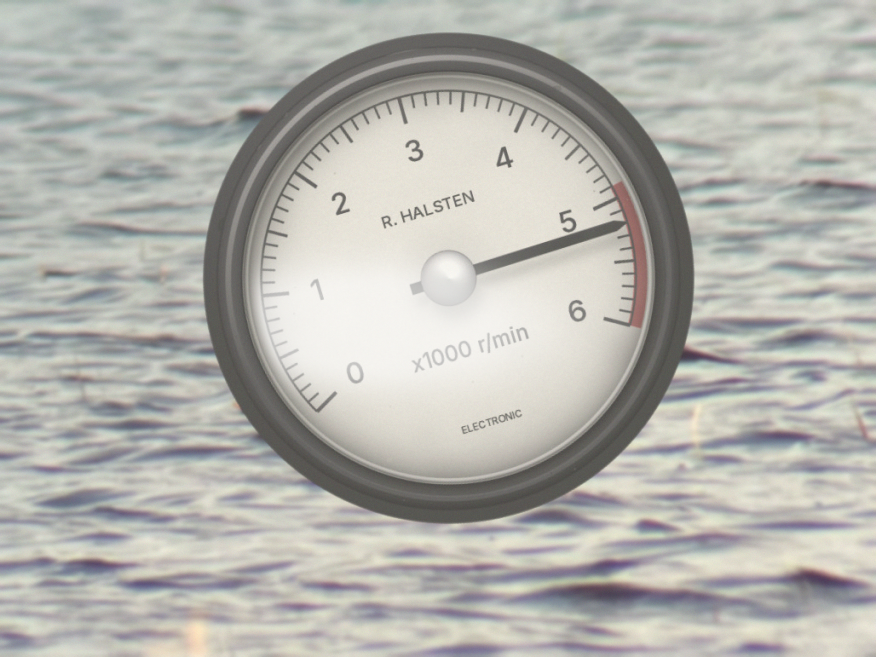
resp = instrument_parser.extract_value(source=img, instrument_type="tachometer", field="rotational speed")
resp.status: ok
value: 5200 rpm
